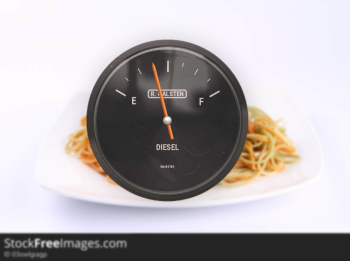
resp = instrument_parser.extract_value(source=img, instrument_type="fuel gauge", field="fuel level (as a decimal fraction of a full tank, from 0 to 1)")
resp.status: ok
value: 0.375
